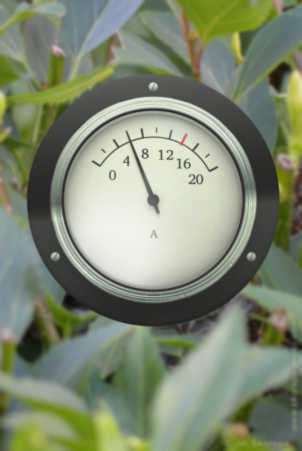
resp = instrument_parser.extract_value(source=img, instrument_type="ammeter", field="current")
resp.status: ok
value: 6 A
